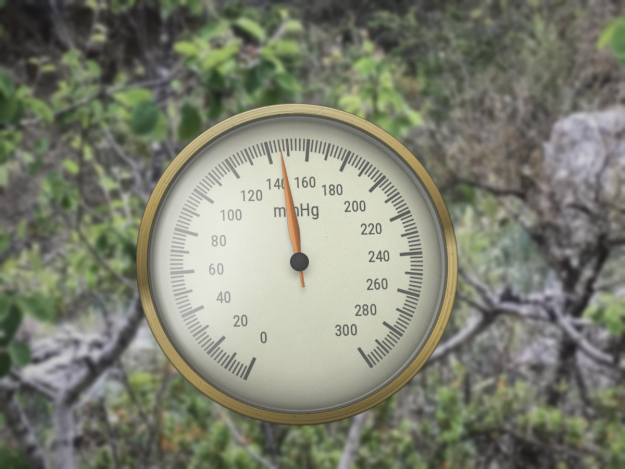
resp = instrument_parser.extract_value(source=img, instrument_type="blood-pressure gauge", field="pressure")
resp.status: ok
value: 146 mmHg
